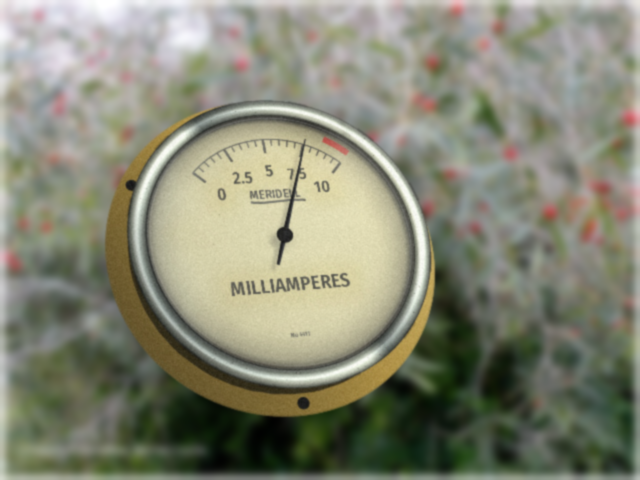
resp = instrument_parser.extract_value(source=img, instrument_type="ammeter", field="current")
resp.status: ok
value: 7.5 mA
